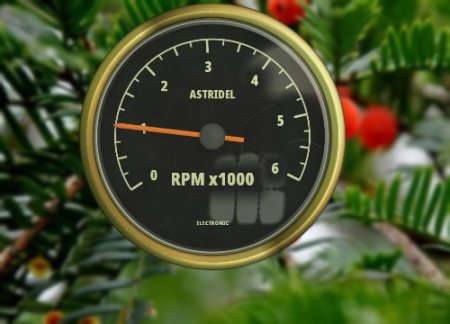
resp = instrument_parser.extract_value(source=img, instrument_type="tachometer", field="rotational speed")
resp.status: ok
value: 1000 rpm
